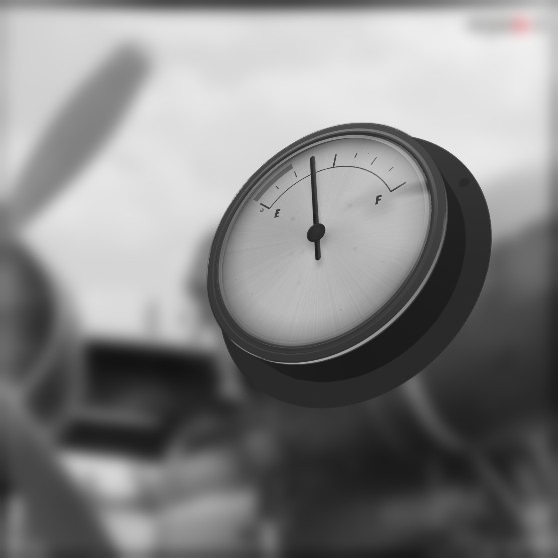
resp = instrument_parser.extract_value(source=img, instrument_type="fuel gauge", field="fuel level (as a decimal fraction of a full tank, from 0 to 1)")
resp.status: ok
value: 0.375
